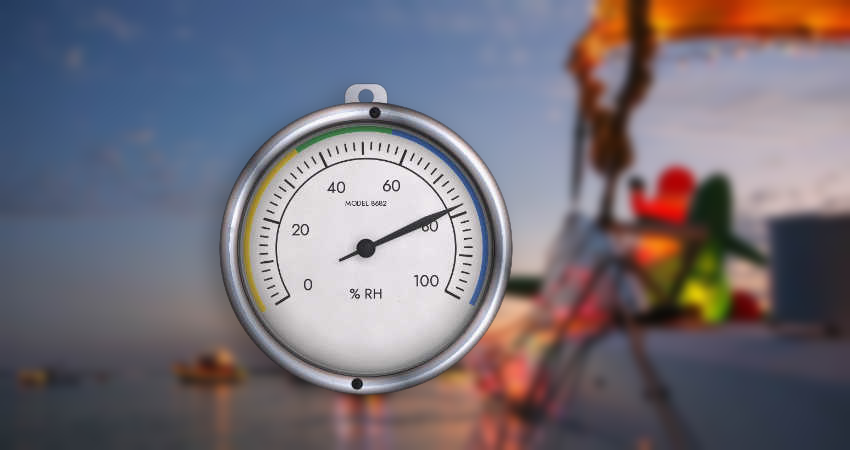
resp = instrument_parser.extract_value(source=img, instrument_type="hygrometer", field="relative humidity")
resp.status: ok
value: 78 %
